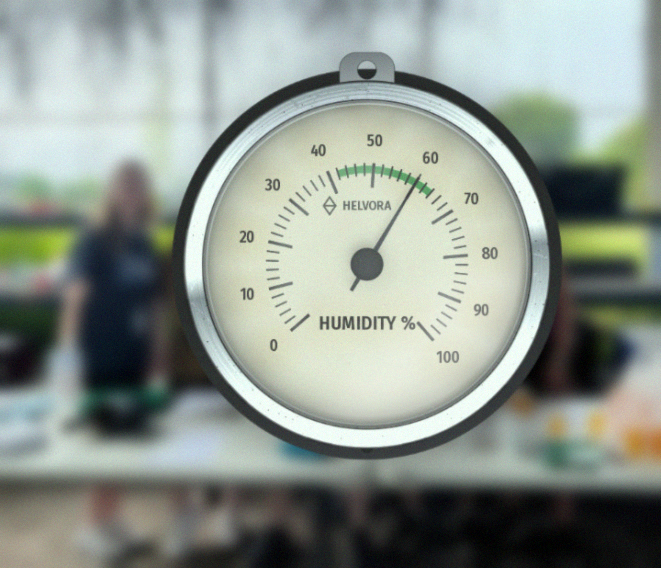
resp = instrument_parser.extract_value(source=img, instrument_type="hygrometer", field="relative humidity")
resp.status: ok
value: 60 %
